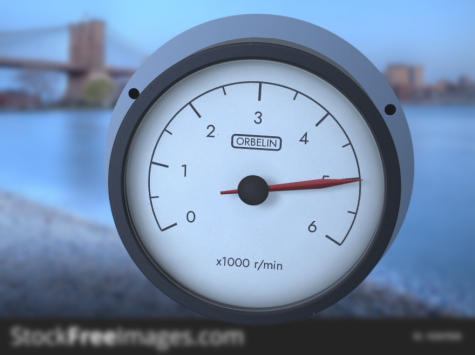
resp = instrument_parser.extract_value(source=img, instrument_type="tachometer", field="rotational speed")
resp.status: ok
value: 5000 rpm
